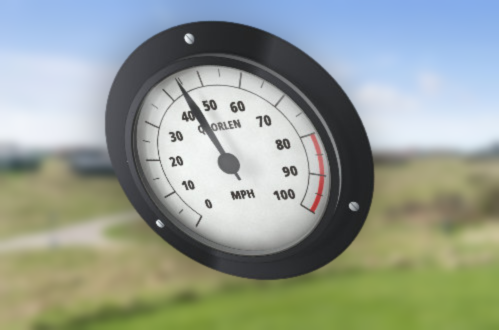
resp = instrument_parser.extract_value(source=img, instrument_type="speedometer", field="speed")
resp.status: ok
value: 45 mph
